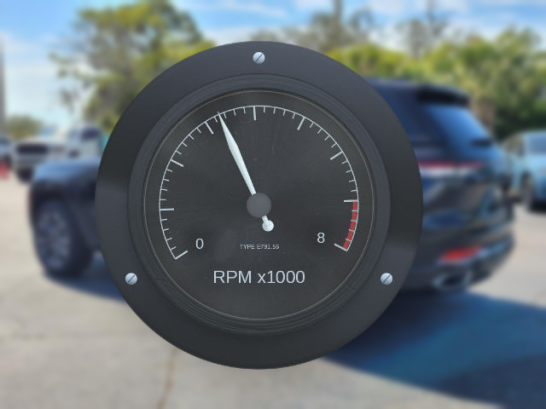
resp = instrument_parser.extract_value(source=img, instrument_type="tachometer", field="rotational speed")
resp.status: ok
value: 3300 rpm
